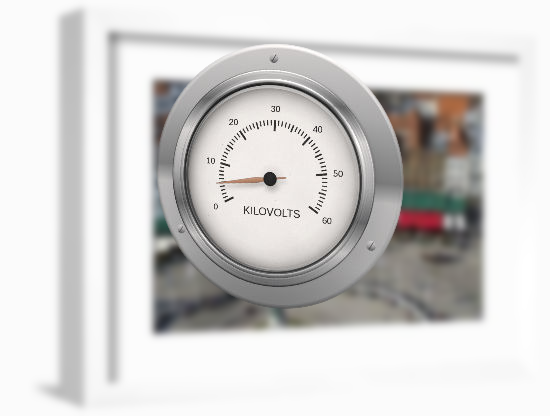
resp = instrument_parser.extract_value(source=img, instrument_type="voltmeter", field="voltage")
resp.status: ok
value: 5 kV
